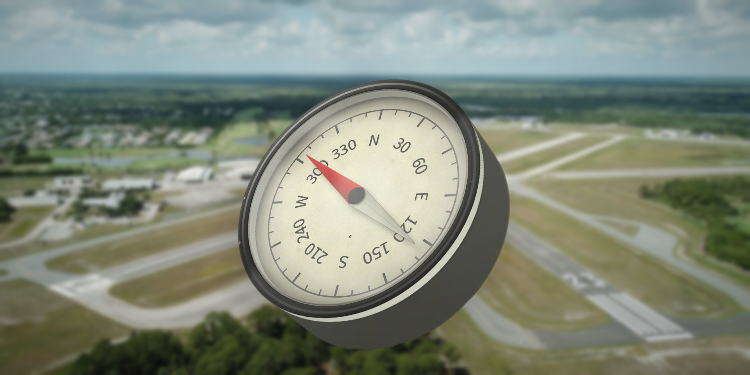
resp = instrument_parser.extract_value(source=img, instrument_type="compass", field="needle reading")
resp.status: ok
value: 305 °
